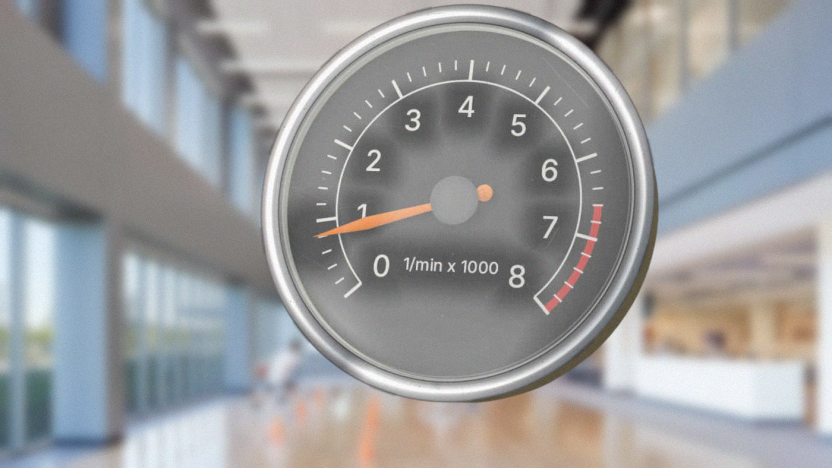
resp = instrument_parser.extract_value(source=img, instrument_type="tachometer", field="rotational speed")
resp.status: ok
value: 800 rpm
